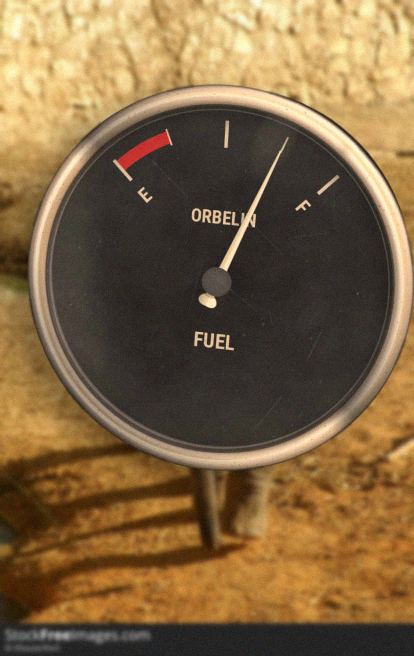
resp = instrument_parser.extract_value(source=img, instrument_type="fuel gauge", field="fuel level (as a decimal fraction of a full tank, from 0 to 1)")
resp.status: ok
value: 0.75
